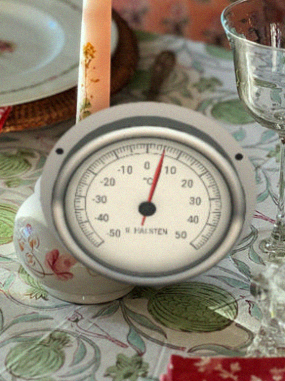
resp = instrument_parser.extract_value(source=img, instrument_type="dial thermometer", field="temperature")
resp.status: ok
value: 5 °C
